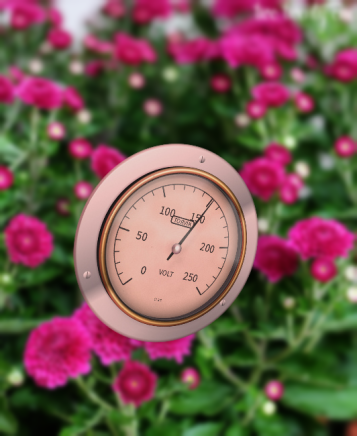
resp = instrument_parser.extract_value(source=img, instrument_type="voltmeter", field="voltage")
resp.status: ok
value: 150 V
